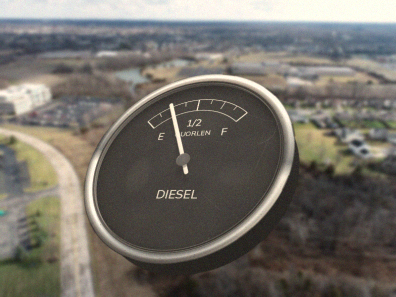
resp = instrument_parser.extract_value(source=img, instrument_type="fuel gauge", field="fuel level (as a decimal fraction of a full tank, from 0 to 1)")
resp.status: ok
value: 0.25
